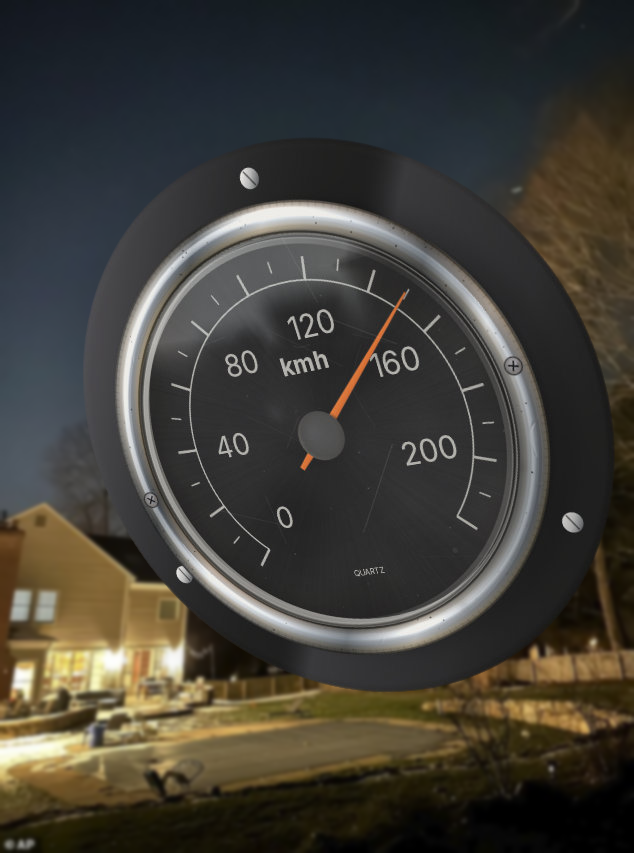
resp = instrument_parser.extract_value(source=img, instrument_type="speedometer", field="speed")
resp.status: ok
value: 150 km/h
